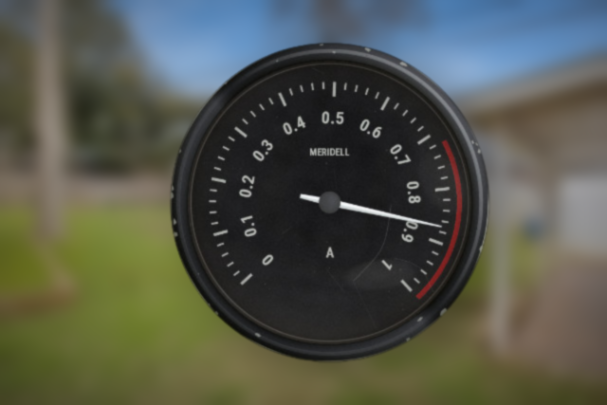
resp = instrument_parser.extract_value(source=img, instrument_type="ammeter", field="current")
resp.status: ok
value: 0.87 A
